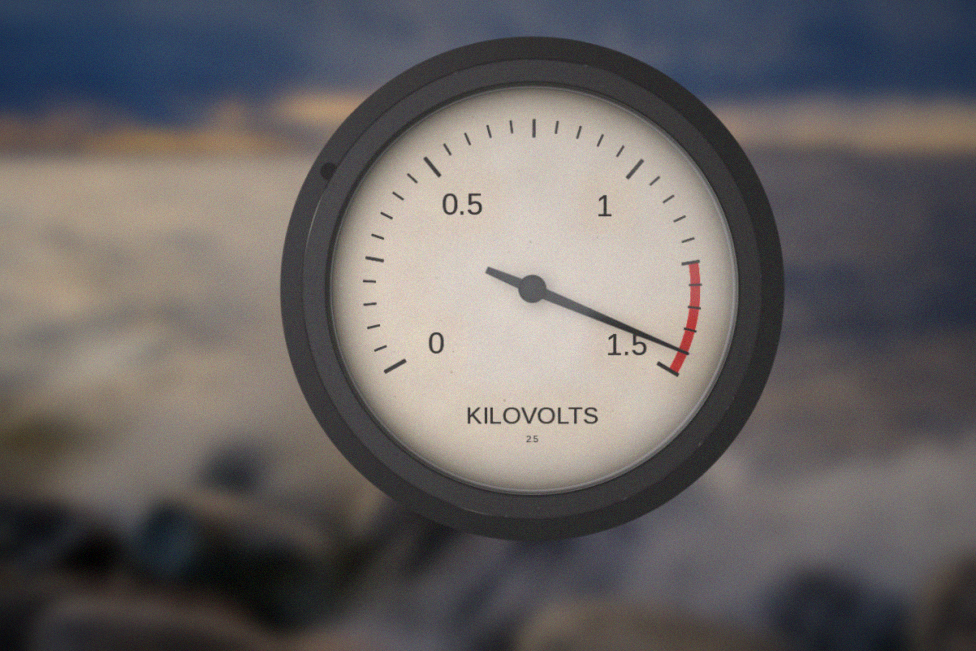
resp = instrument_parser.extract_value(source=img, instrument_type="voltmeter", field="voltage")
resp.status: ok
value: 1.45 kV
